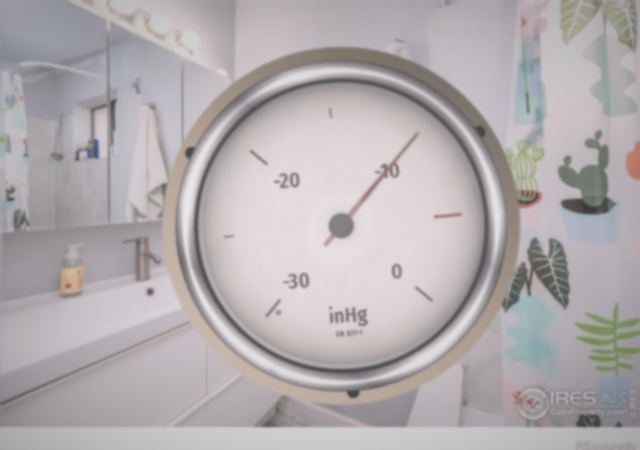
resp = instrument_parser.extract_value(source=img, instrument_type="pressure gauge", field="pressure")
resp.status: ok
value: -10 inHg
